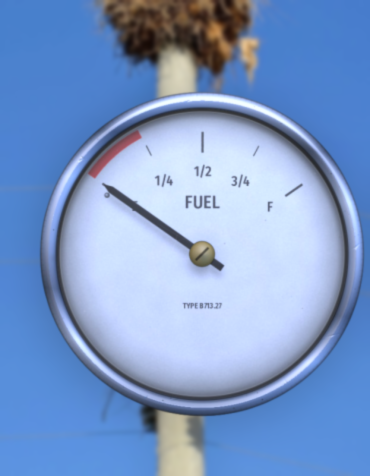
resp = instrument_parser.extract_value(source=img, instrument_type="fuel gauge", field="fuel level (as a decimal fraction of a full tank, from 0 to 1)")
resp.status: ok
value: 0
